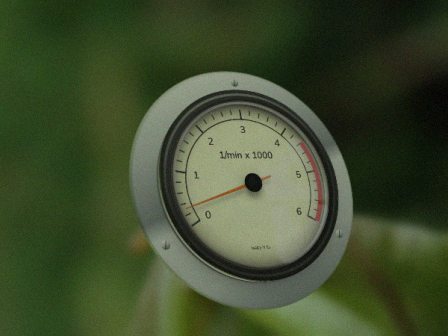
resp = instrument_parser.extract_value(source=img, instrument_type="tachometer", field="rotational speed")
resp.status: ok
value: 300 rpm
